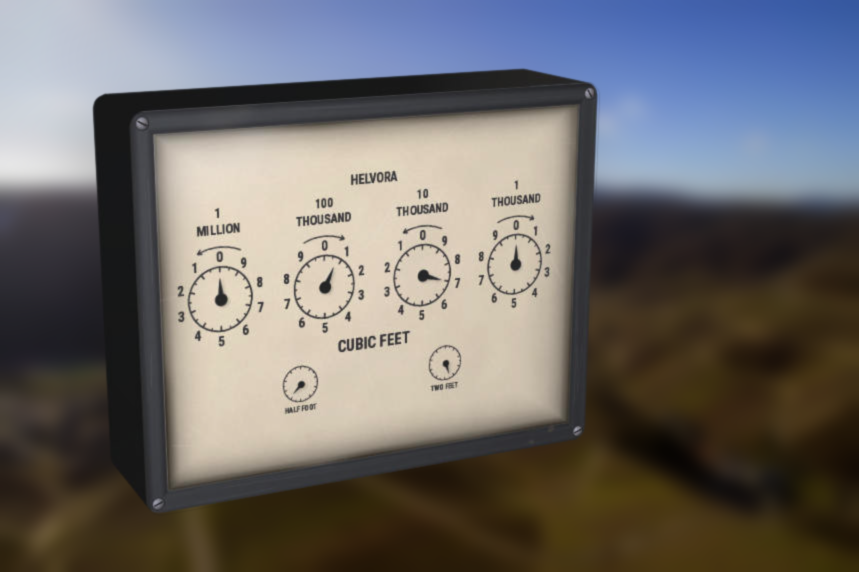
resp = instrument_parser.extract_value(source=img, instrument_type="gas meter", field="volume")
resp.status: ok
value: 7000 ft³
